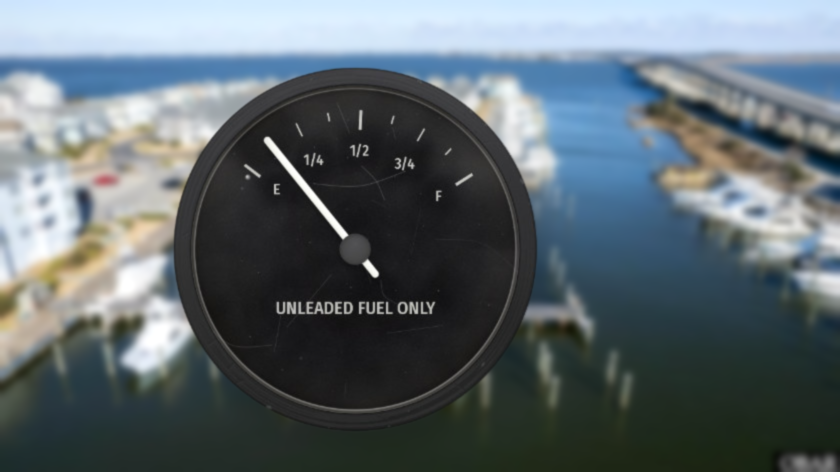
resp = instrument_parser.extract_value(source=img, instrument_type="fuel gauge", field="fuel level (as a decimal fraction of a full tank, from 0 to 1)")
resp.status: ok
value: 0.125
